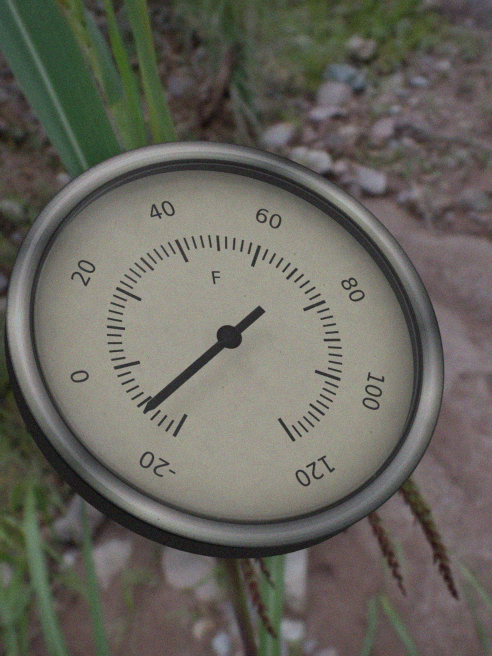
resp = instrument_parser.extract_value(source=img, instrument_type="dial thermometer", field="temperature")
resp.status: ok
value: -12 °F
